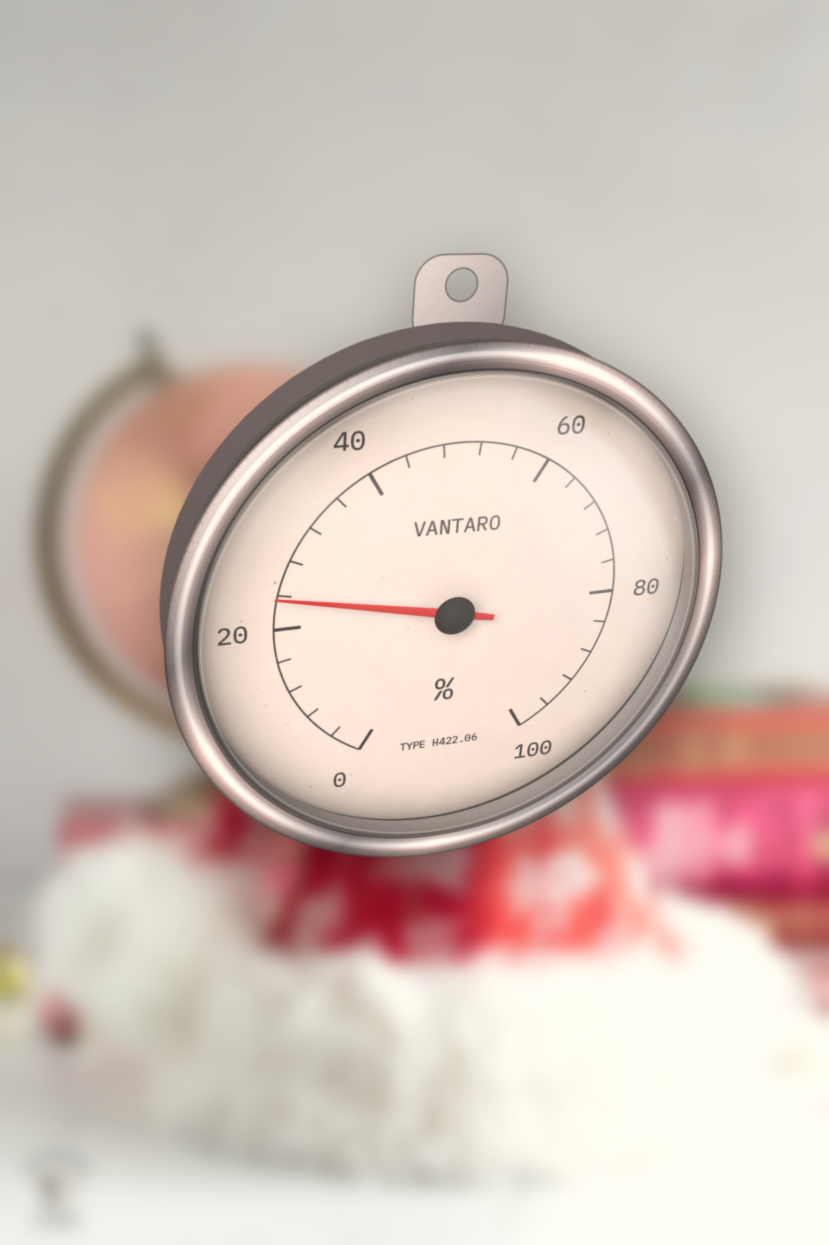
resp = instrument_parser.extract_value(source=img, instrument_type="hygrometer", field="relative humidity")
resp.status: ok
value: 24 %
